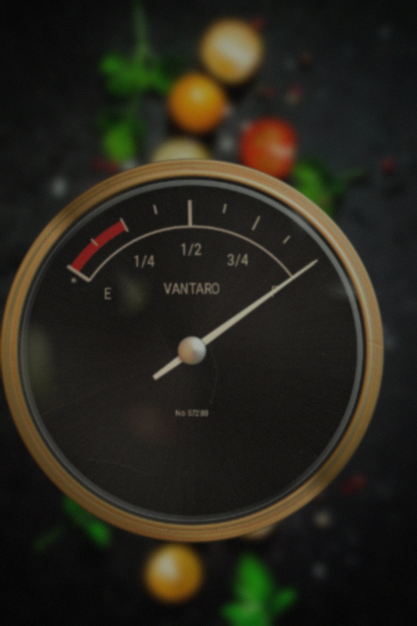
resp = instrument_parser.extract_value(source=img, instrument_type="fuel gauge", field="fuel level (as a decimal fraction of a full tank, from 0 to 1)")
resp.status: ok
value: 1
